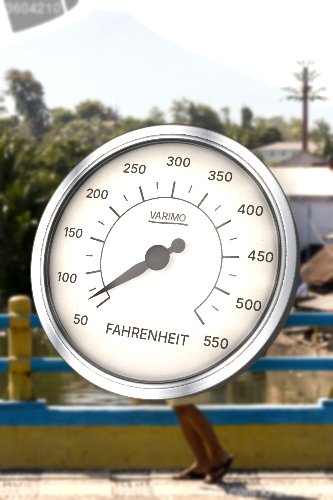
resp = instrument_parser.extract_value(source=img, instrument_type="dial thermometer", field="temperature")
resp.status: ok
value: 62.5 °F
